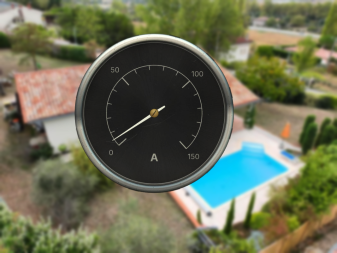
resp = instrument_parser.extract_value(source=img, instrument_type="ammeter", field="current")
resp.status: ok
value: 5 A
